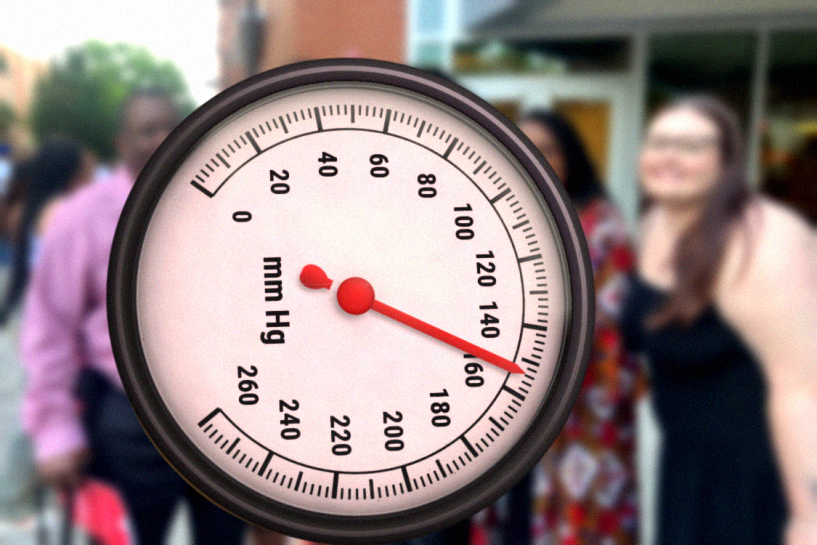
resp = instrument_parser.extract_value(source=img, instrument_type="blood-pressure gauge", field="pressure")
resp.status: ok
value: 154 mmHg
